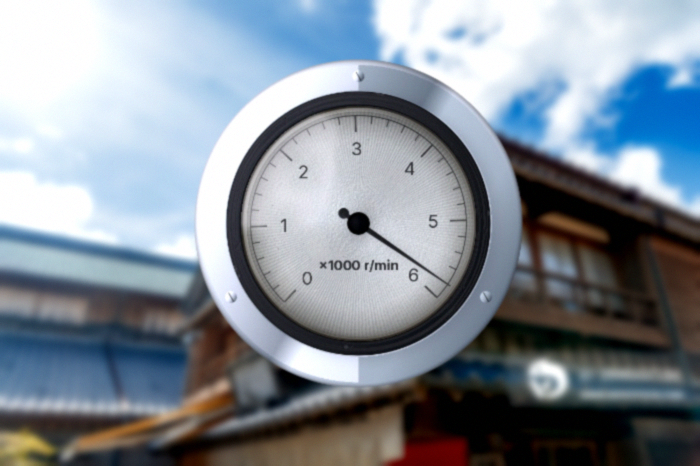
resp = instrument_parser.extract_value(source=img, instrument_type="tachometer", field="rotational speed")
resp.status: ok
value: 5800 rpm
